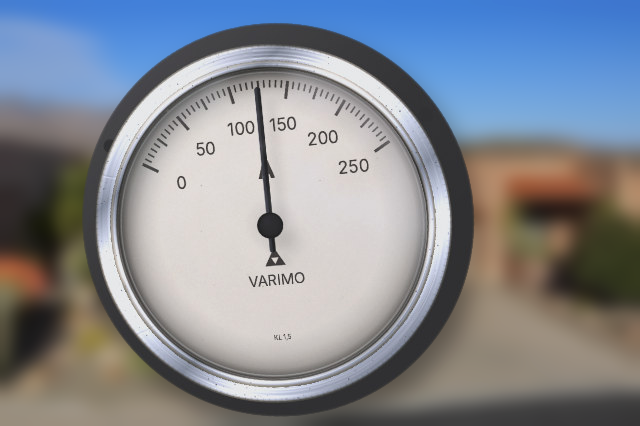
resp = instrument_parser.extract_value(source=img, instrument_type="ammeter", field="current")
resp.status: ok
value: 125 A
